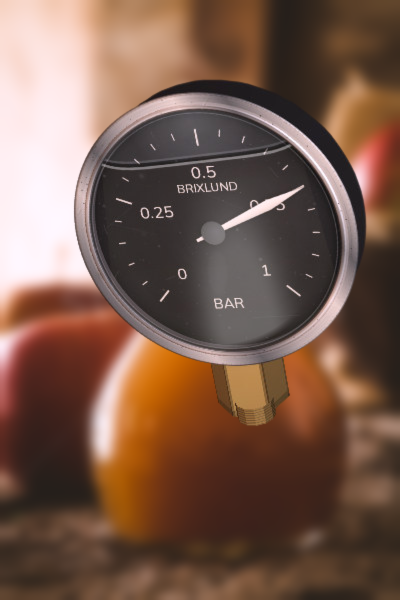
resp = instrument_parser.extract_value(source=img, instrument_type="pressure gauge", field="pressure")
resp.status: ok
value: 0.75 bar
